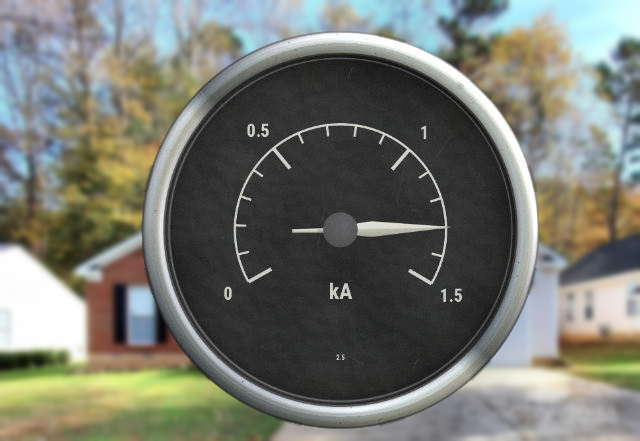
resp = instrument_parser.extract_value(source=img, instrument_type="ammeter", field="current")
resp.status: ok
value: 1.3 kA
